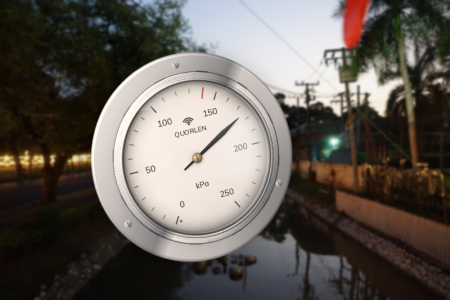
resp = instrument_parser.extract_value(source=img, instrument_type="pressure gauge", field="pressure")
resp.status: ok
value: 175 kPa
